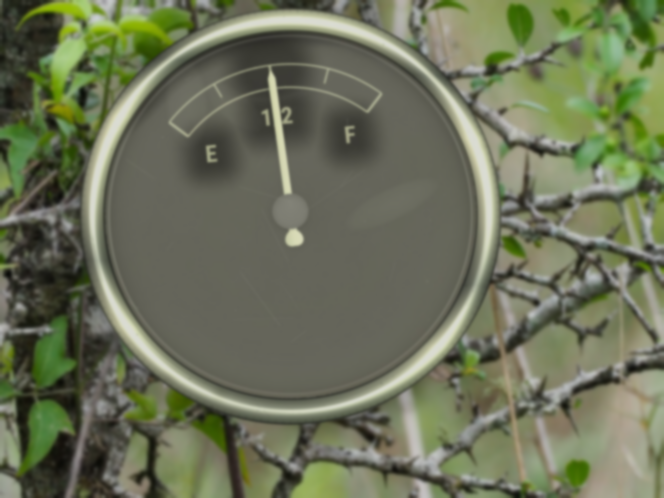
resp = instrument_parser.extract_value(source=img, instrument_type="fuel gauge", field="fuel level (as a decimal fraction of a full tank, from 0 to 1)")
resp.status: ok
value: 0.5
